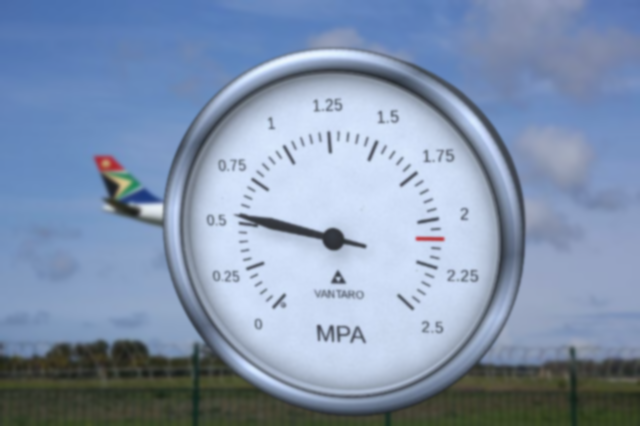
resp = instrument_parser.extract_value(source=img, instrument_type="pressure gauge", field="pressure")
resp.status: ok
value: 0.55 MPa
